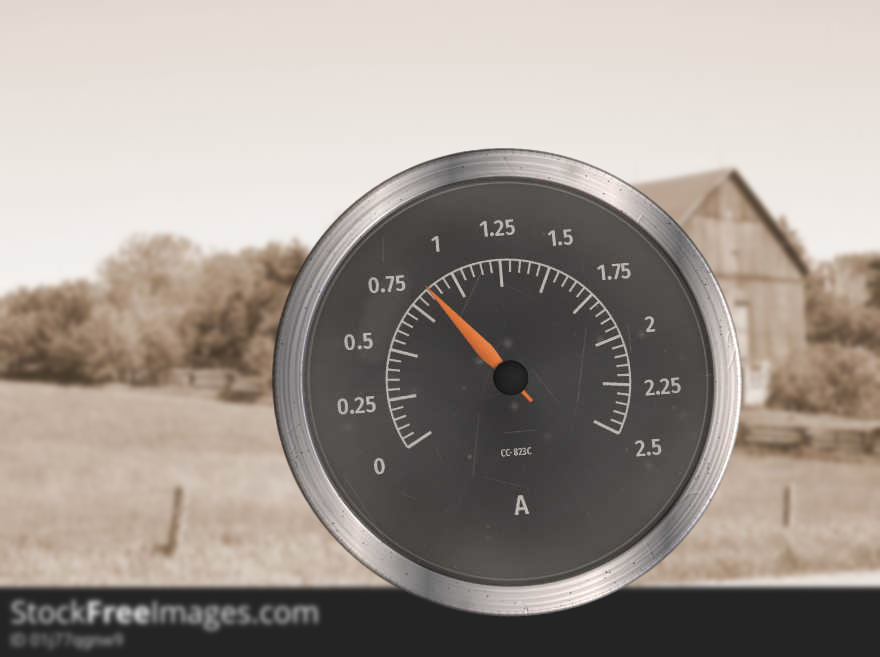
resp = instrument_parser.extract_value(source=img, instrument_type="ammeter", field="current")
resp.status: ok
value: 0.85 A
